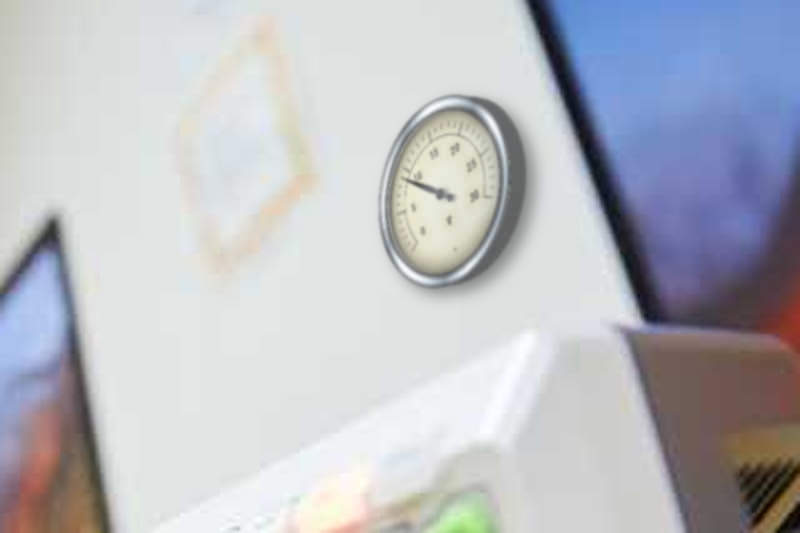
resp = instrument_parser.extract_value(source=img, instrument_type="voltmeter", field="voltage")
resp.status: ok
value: 9 V
